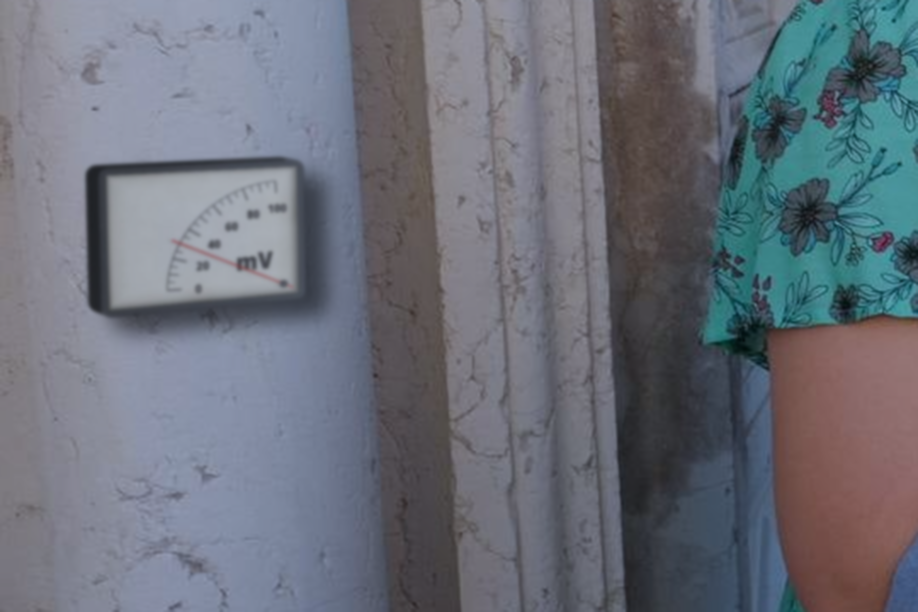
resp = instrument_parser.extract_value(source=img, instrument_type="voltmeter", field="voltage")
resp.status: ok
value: 30 mV
